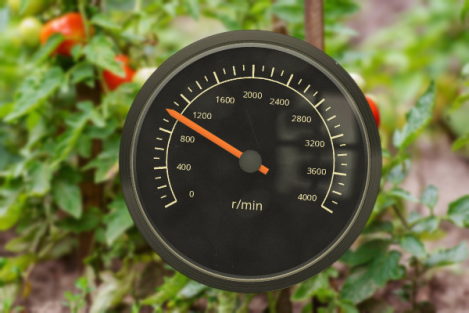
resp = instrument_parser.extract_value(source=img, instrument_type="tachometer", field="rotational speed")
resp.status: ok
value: 1000 rpm
